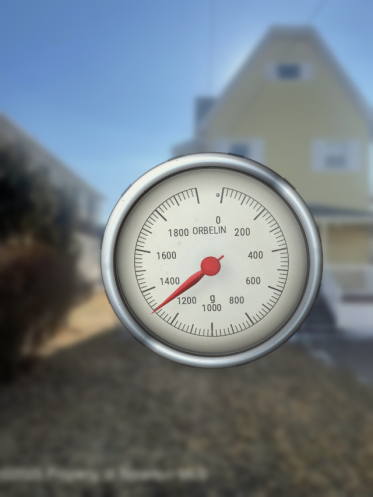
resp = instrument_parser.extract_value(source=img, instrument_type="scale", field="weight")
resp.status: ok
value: 1300 g
